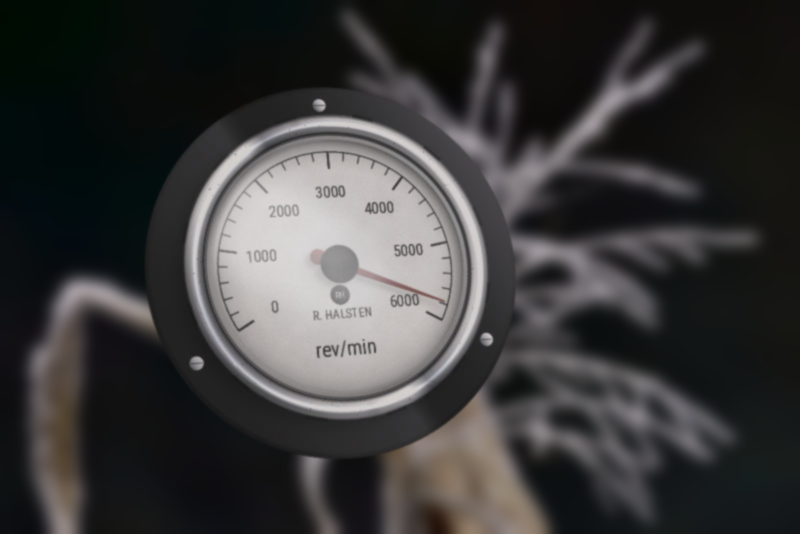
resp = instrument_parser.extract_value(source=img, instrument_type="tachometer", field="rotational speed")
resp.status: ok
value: 5800 rpm
